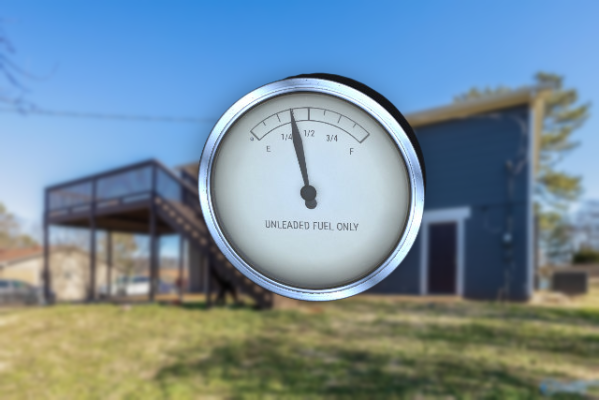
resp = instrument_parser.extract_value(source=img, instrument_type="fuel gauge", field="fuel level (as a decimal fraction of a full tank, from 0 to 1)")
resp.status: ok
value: 0.375
